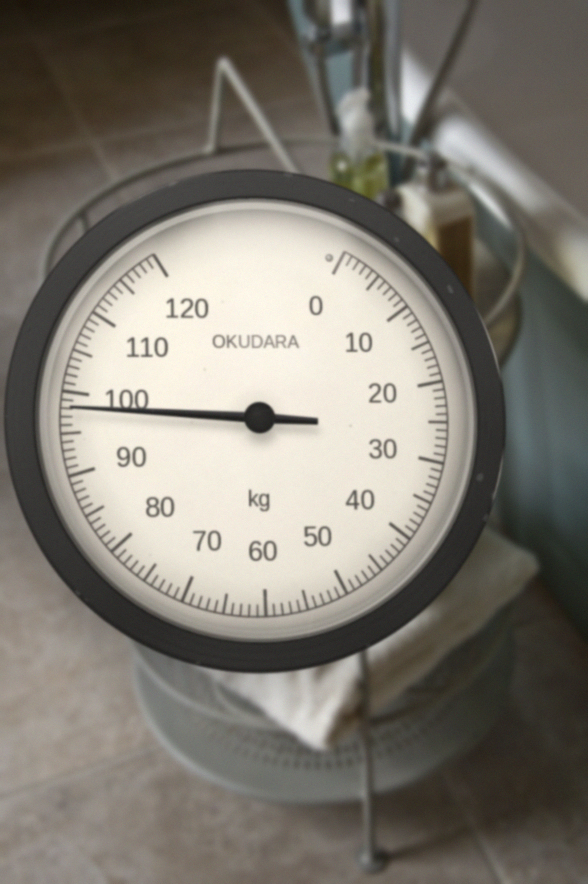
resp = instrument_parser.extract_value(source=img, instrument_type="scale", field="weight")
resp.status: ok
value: 98 kg
